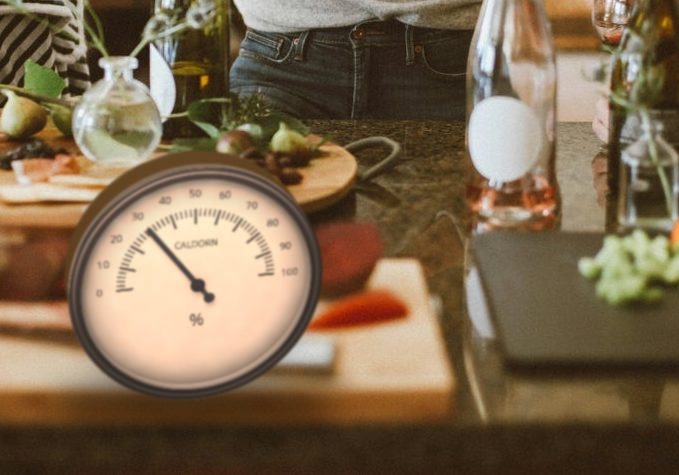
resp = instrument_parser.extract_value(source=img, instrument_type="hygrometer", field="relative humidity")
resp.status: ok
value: 30 %
